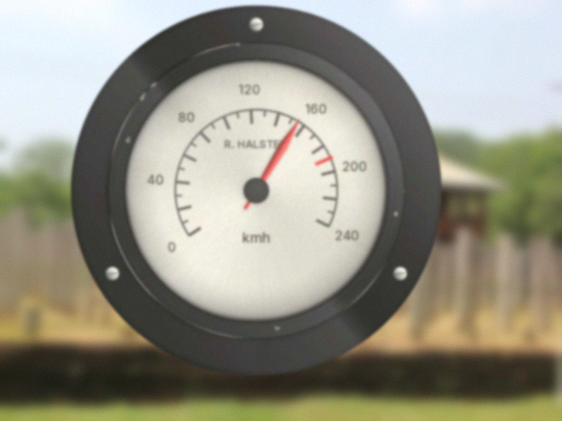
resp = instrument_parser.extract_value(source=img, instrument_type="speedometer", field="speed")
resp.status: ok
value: 155 km/h
